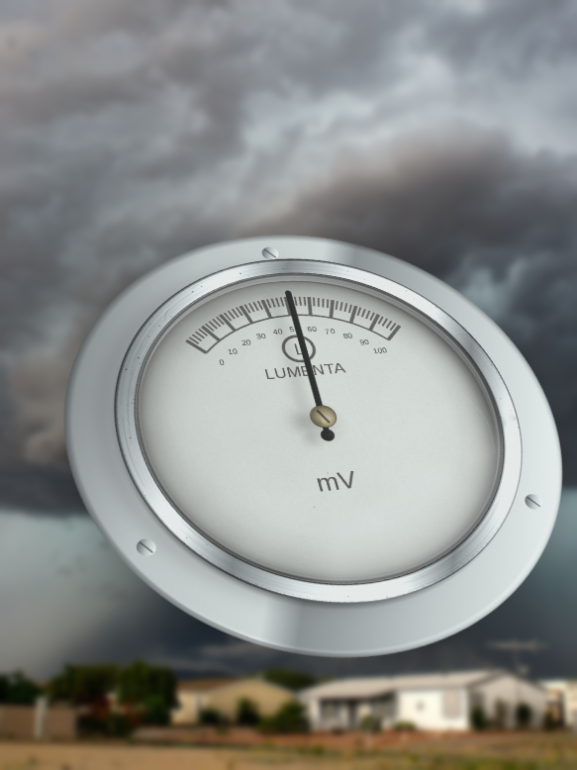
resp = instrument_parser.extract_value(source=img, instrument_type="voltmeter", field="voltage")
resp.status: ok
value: 50 mV
